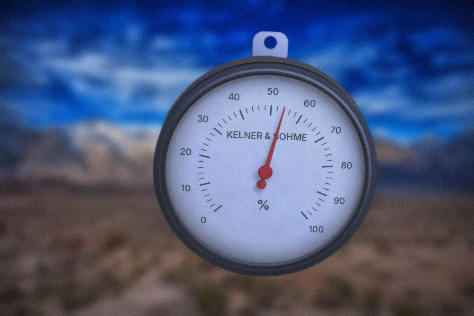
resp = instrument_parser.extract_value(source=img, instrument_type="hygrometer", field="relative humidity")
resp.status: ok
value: 54 %
